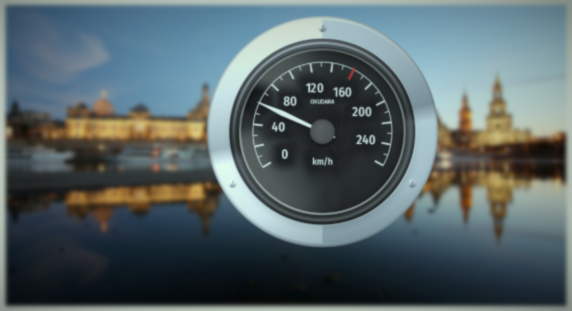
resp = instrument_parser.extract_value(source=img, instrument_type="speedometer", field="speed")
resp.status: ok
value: 60 km/h
